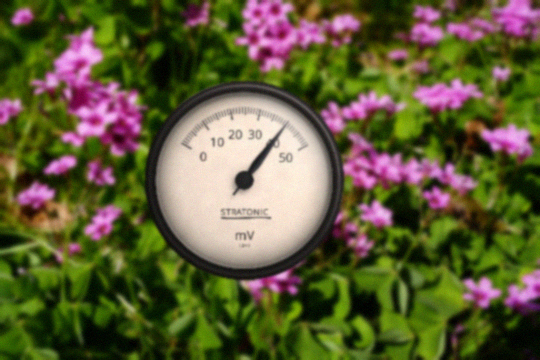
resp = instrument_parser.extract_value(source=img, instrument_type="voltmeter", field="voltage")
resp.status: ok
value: 40 mV
